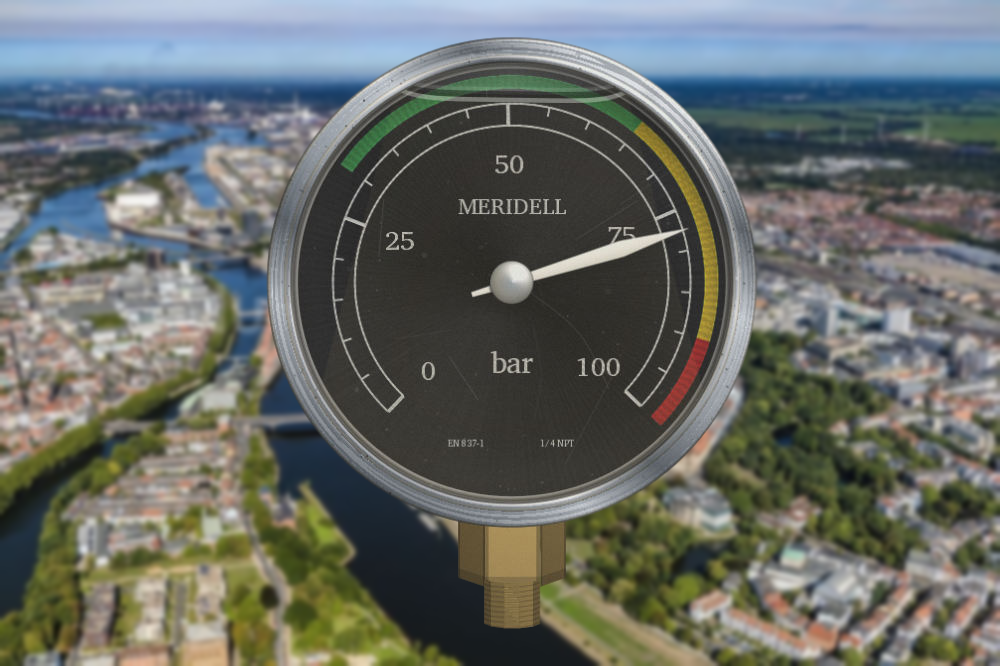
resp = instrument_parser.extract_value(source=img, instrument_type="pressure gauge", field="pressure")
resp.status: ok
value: 77.5 bar
